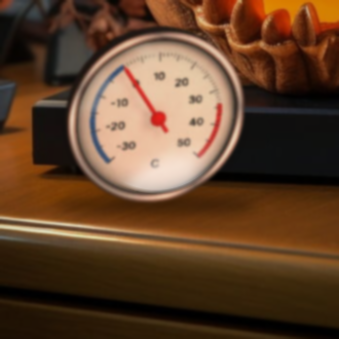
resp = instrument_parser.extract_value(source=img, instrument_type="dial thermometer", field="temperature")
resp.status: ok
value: 0 °C
